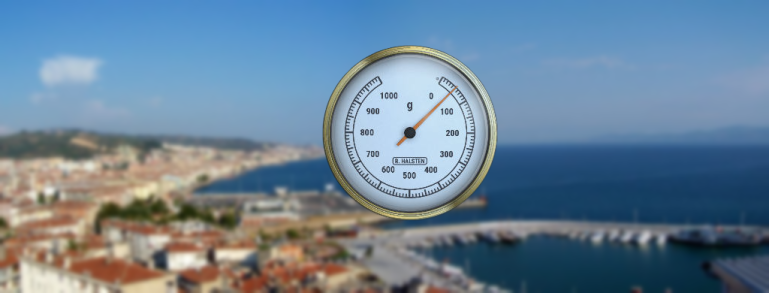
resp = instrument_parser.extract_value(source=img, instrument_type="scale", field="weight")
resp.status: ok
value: 50 g
